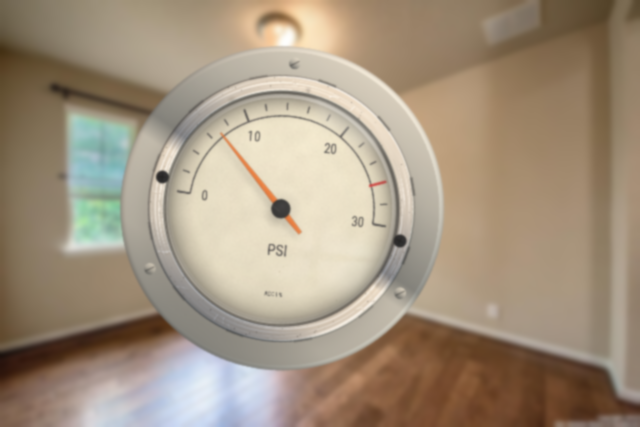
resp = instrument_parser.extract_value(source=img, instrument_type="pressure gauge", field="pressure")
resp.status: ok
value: 7 psi
